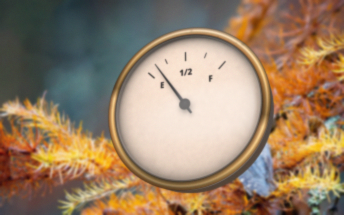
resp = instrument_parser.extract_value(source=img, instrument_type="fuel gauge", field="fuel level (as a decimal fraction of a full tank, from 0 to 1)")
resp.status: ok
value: 0.125
